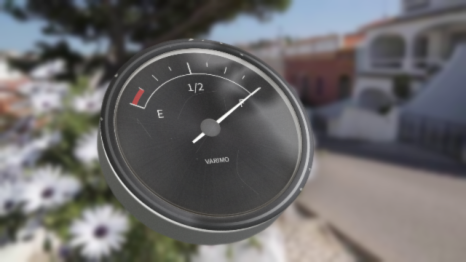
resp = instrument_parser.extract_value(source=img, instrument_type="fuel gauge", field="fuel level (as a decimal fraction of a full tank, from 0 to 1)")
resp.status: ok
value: 1
